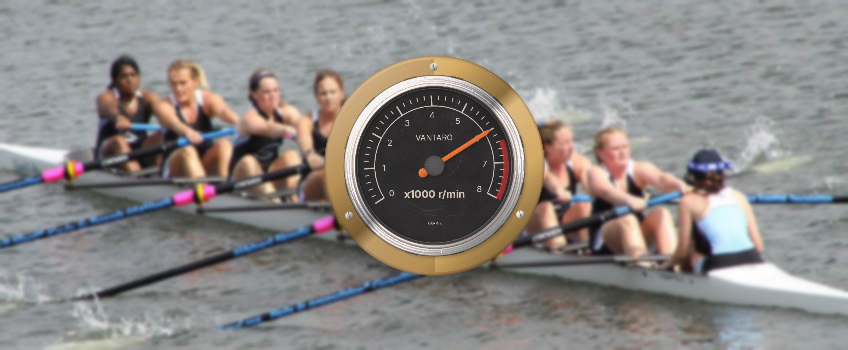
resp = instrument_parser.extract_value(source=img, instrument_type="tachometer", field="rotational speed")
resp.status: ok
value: 6000 rpm
